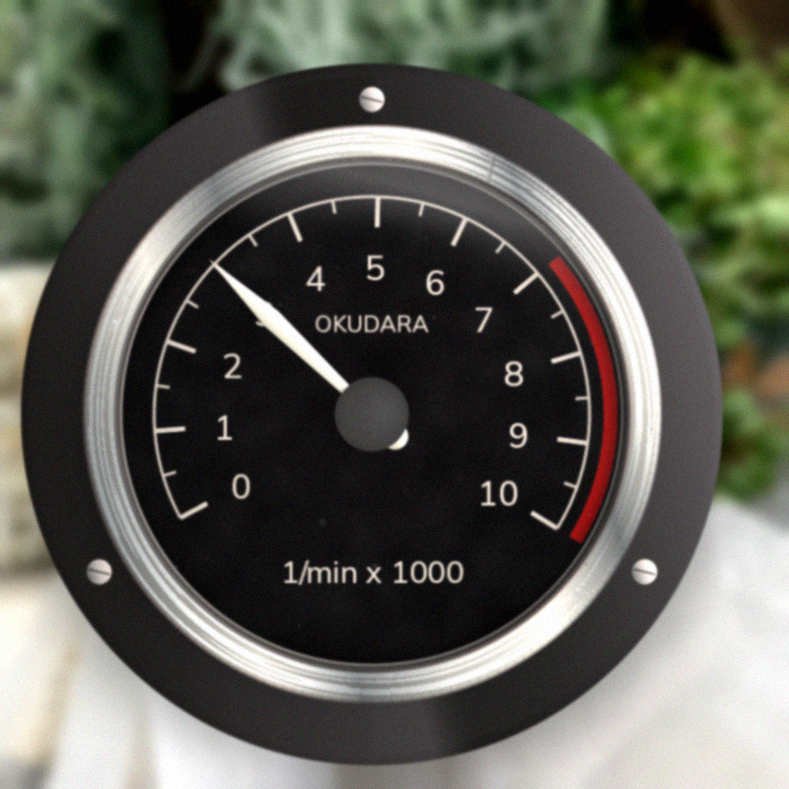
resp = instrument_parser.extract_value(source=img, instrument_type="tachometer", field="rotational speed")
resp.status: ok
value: 3000 rpm
